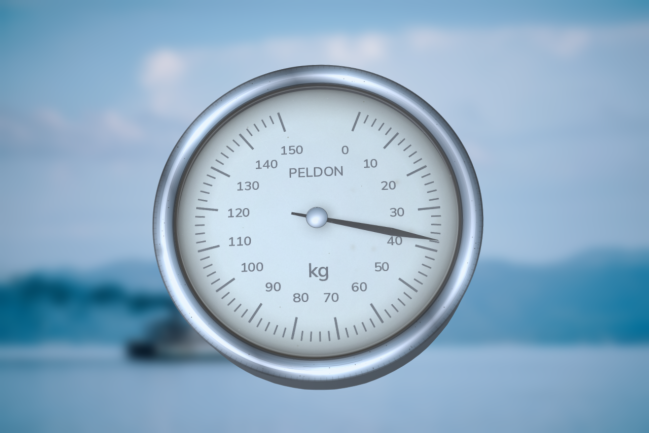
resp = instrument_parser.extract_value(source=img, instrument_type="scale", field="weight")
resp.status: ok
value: 38 kg
